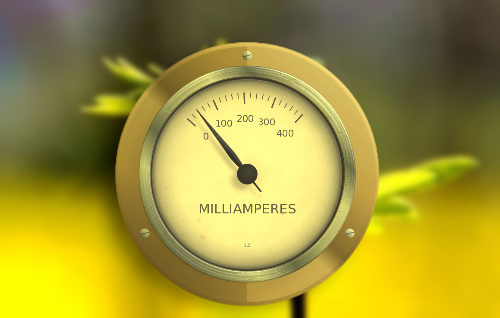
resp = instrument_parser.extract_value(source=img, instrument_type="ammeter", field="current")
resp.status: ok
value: 40 mA
